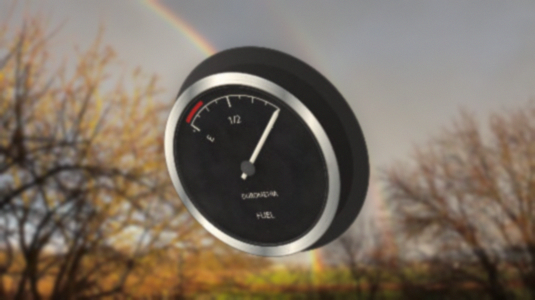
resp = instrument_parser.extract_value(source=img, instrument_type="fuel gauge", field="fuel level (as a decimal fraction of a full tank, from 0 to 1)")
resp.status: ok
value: 1
